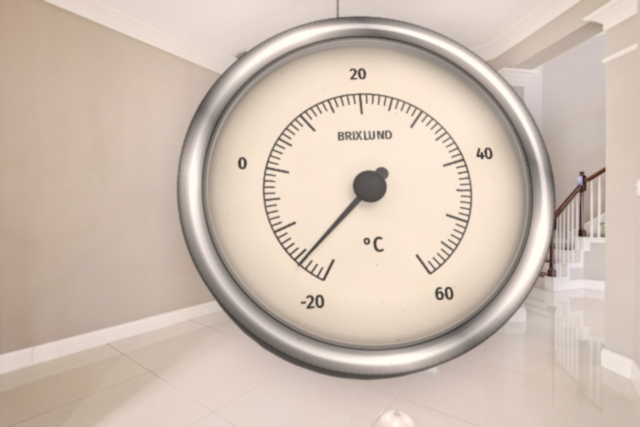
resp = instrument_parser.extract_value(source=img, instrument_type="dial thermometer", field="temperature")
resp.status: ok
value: -16 °C
